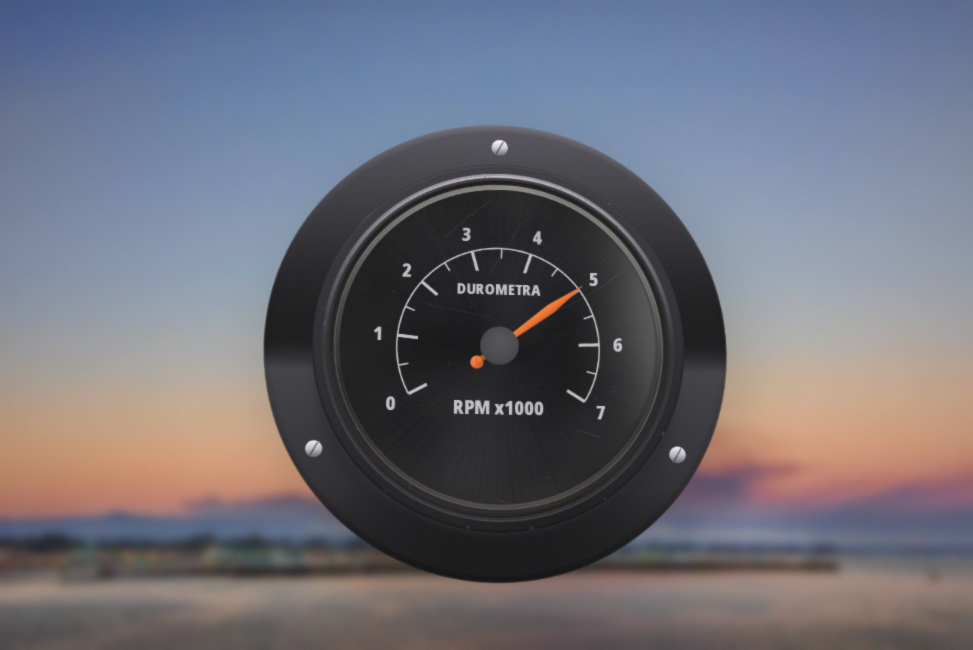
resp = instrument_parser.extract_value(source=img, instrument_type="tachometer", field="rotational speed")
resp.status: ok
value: 5000 rpm
